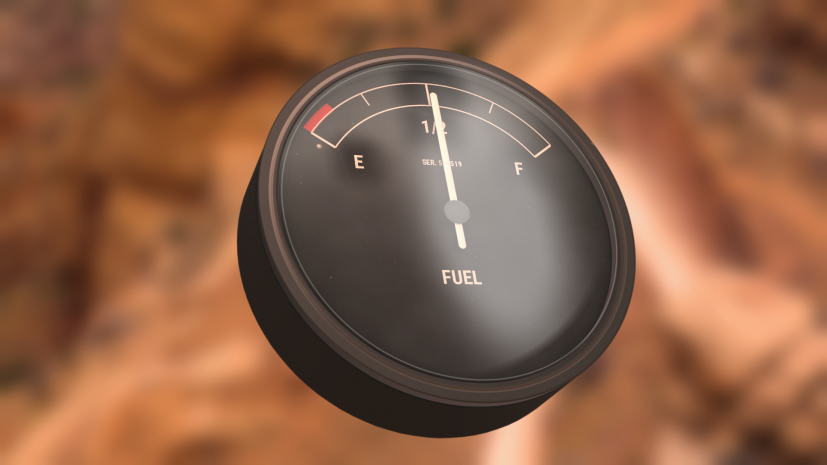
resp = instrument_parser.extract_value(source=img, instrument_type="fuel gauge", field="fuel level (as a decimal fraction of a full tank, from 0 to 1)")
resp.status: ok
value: 0.5
